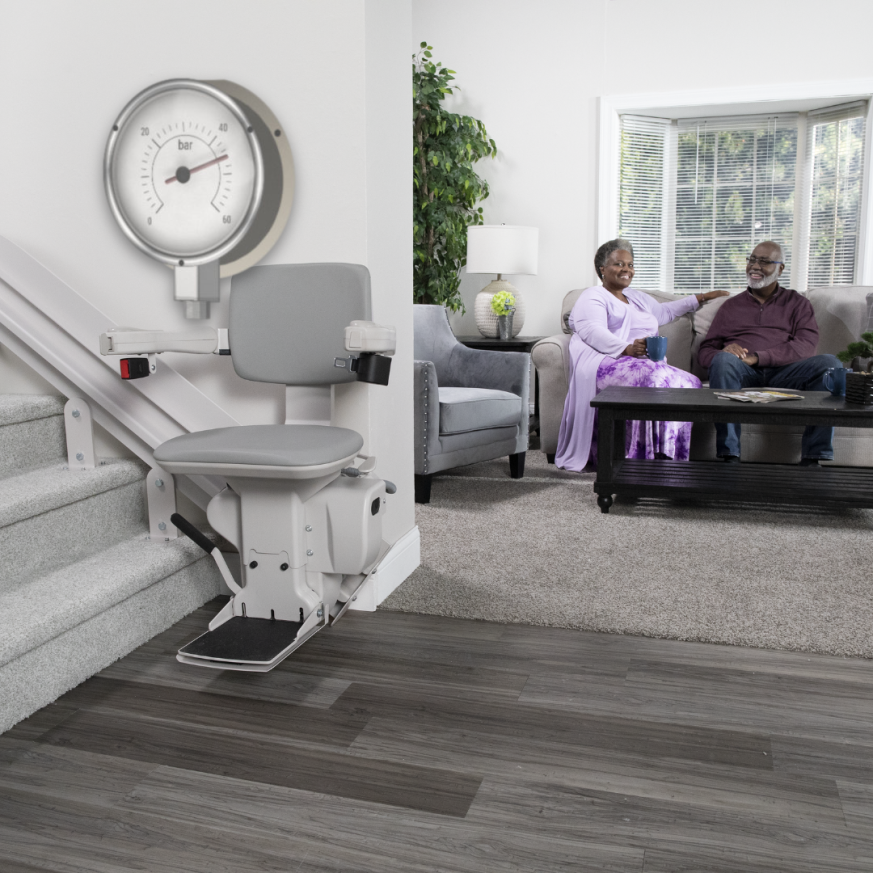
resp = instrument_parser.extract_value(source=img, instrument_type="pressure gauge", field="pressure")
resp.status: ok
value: 46 bar
